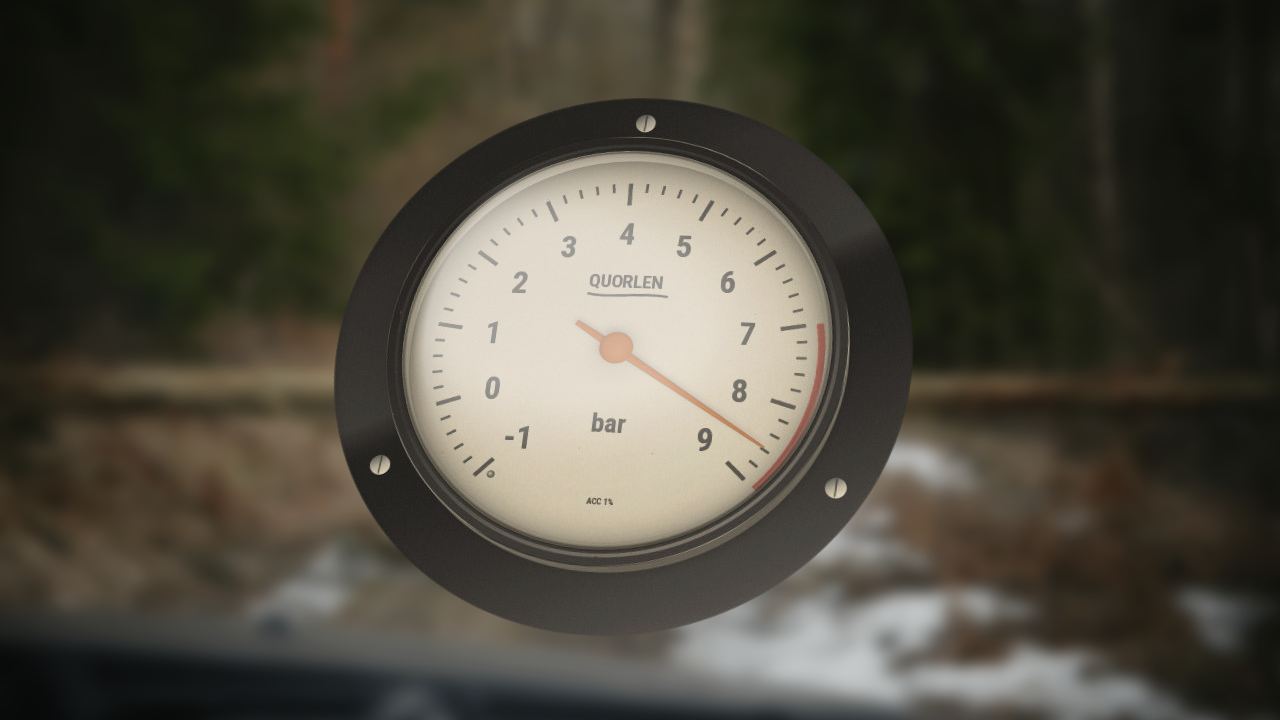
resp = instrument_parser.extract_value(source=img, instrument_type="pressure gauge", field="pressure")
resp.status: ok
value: 8.6 bar
